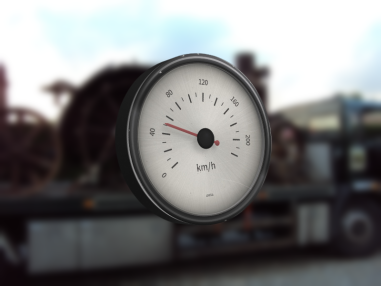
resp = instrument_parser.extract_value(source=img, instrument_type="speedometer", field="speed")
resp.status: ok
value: 50 km/h
